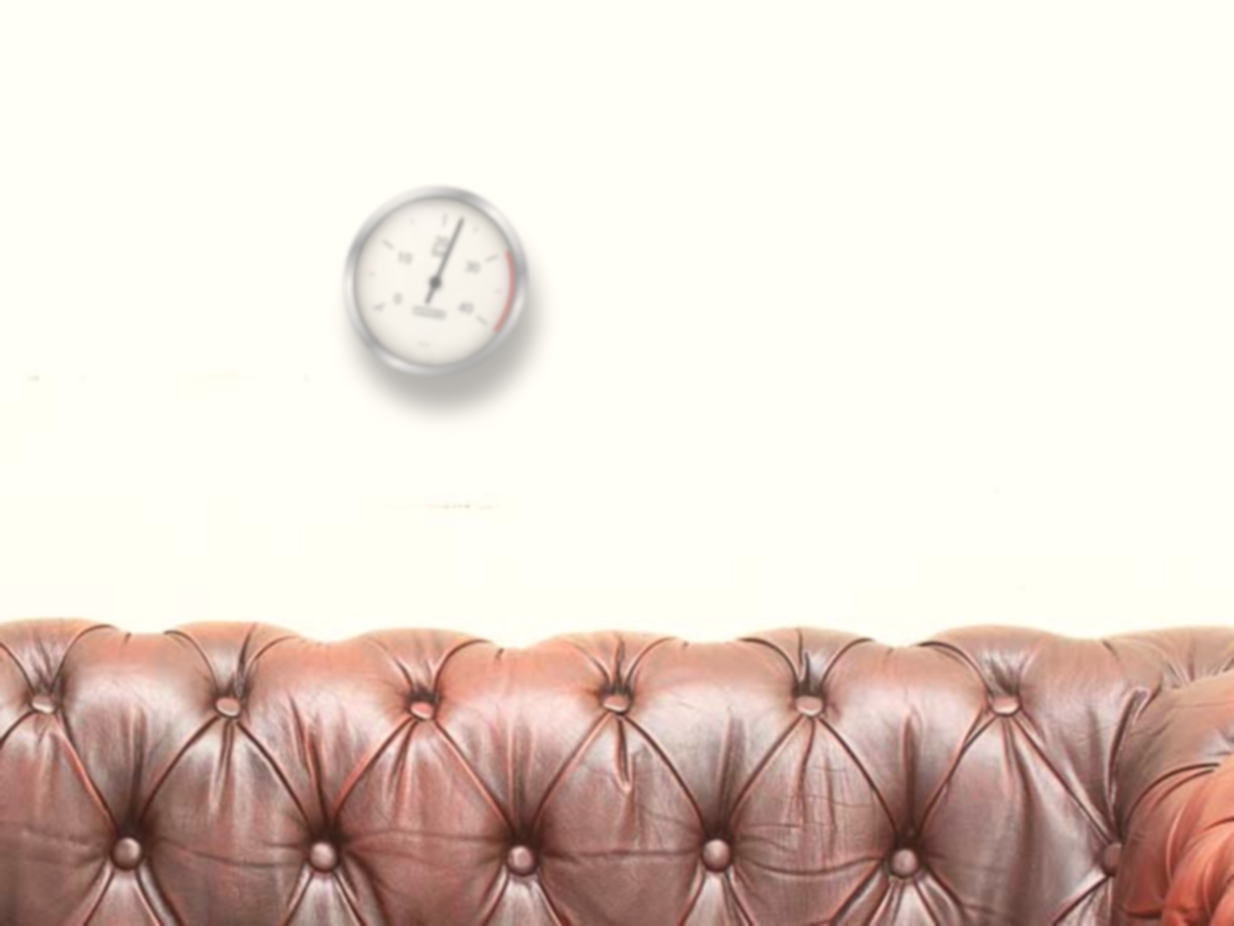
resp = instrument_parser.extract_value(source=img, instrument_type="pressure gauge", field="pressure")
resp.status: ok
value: 22.5 bar
